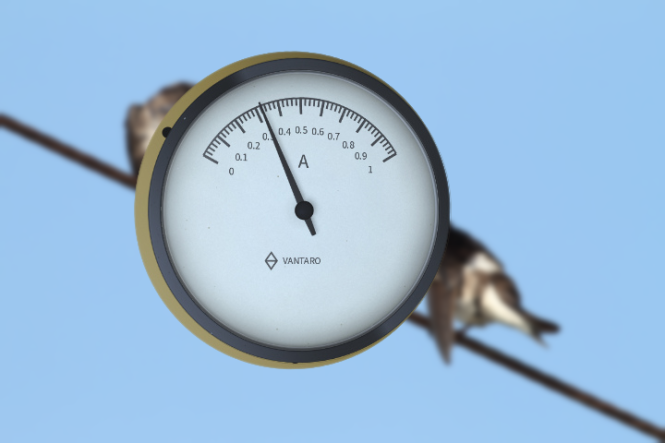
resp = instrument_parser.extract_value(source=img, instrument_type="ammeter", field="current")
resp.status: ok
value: 0.32 A
